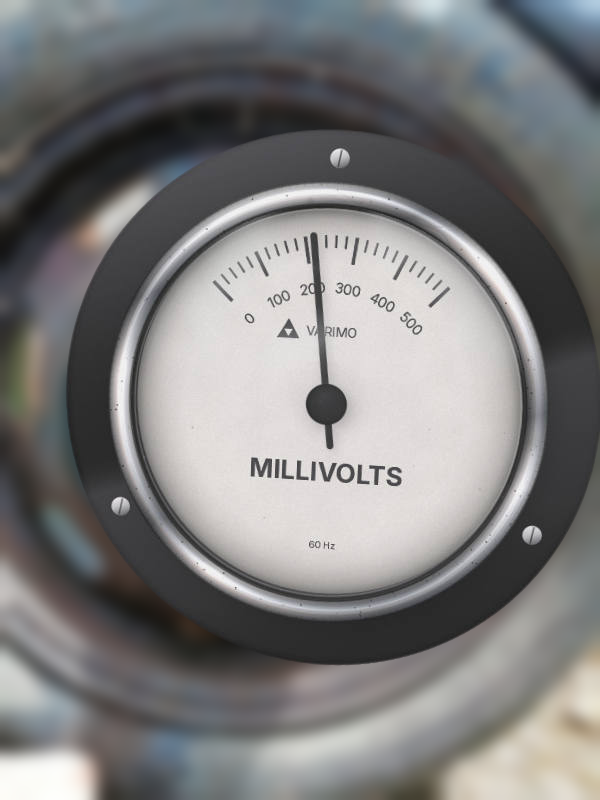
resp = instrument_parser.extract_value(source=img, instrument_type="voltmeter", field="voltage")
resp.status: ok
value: 220 mV
